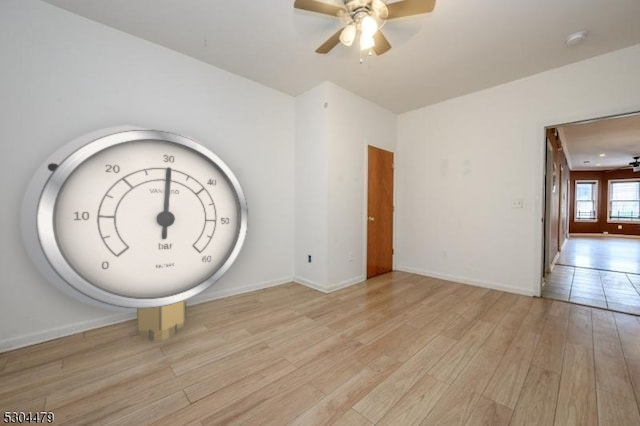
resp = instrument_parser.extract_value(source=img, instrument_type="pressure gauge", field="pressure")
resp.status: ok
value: 30 bar
